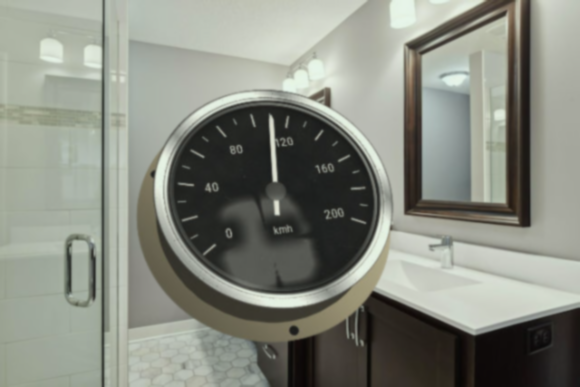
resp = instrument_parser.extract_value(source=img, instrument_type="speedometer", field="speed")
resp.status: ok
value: 110 km/h
